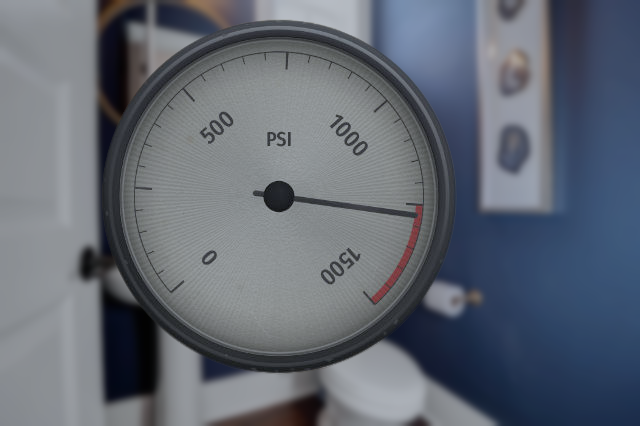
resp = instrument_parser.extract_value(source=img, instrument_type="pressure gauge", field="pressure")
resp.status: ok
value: 1275 psi
